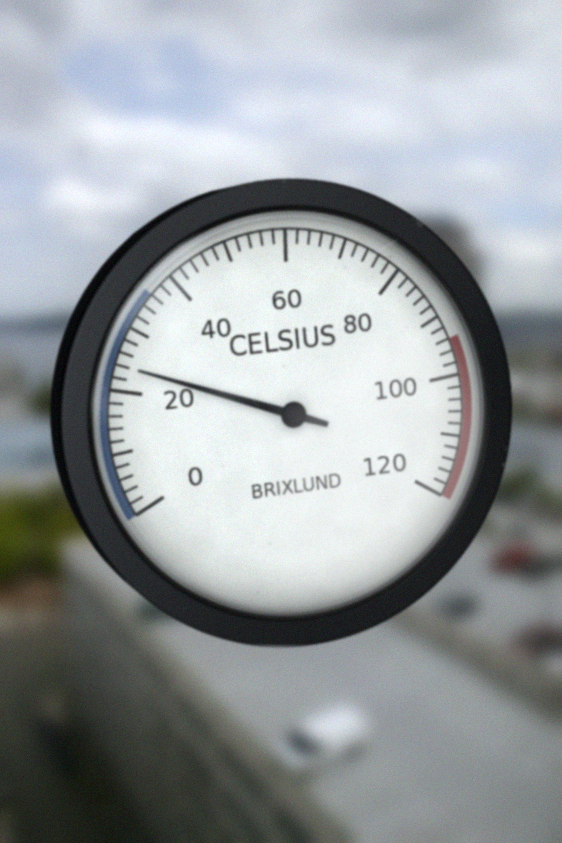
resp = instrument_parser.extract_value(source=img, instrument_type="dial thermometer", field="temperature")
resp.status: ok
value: 24 °C
